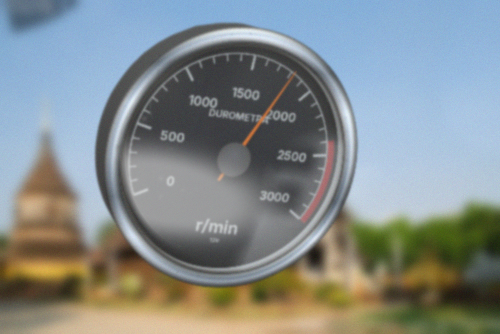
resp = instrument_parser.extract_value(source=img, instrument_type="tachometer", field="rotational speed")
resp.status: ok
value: 1800 rpm
